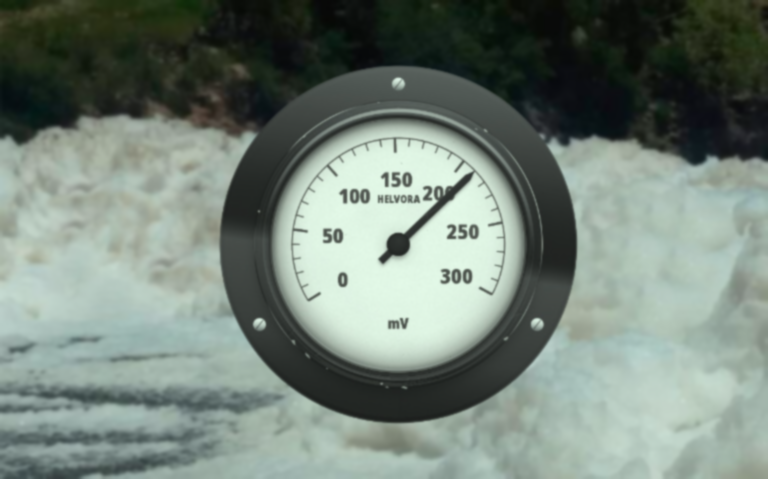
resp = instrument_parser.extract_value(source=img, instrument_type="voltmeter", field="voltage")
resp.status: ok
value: 210 mV
